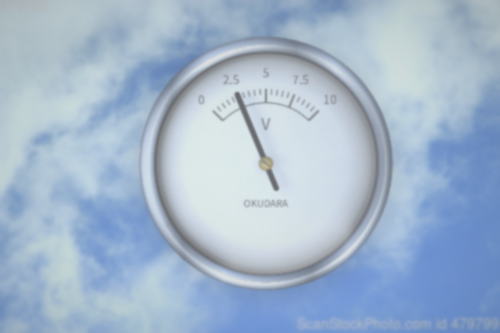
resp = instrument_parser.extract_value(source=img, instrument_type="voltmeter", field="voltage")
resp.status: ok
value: 2.5 V
